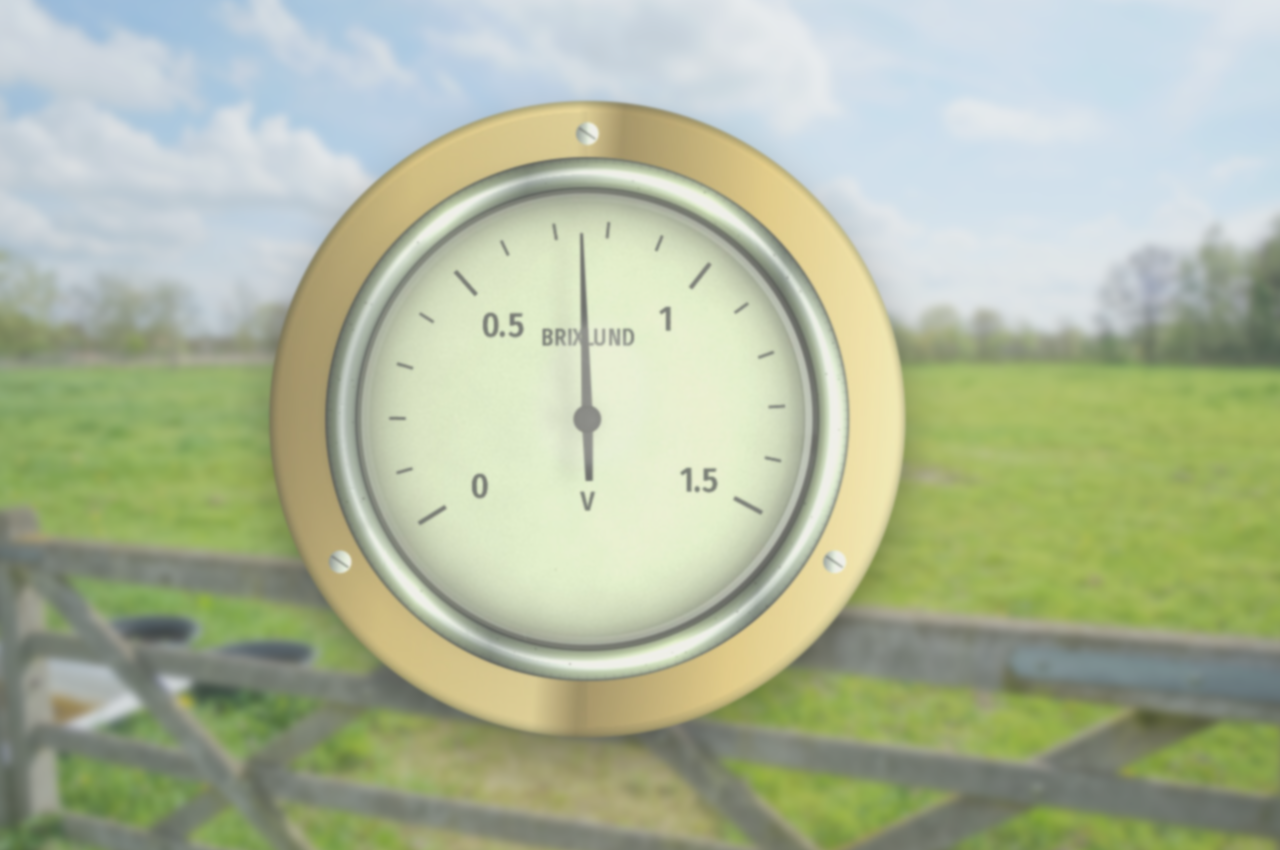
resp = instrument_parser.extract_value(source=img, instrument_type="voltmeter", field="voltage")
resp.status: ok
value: 0.75 V
